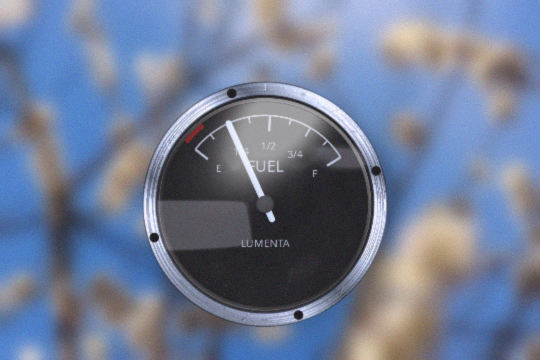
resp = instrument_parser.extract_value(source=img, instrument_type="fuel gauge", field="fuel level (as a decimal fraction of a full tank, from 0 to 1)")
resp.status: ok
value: 0.25
